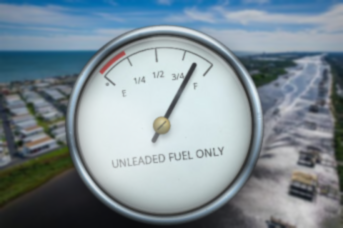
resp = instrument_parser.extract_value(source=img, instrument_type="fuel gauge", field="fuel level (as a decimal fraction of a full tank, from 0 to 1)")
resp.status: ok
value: 0.875
